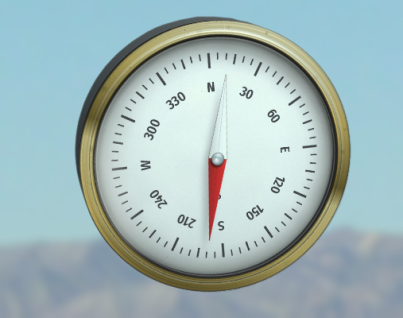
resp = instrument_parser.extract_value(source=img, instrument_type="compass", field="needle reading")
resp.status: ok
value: 190 °
